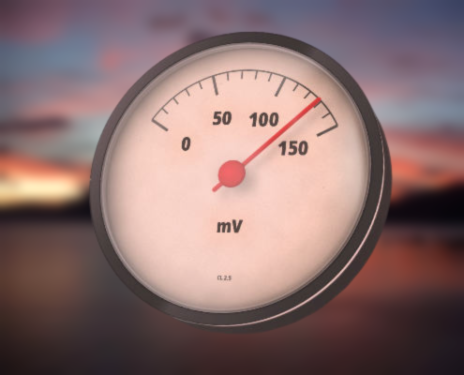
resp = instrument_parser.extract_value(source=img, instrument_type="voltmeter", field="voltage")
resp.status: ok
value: 130 mV
